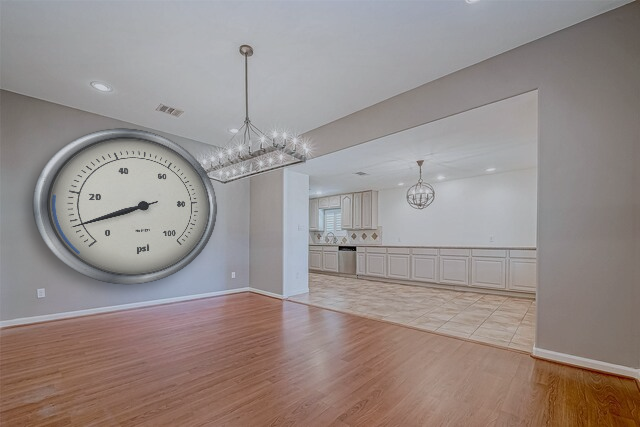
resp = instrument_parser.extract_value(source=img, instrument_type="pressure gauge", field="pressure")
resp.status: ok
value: 8 psi
